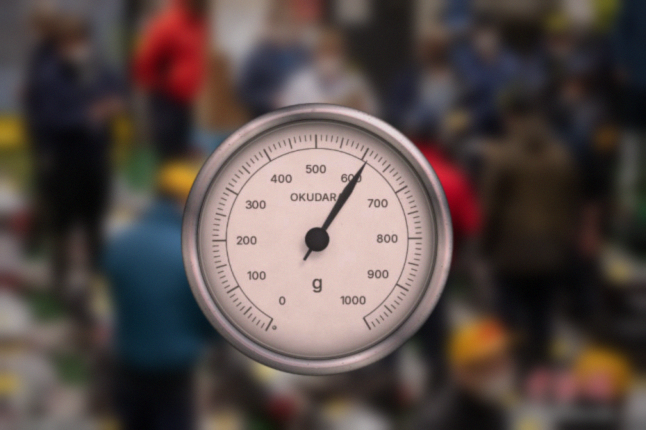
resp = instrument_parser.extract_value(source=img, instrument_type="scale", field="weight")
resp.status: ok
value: 610 g
